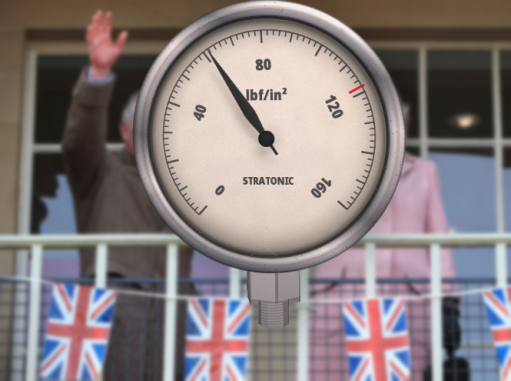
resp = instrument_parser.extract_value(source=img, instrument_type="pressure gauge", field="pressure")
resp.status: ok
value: 62 psi
